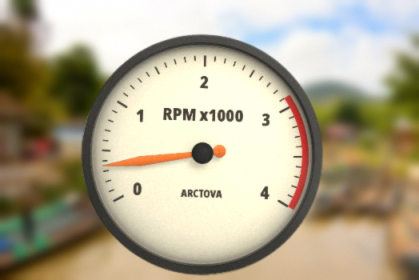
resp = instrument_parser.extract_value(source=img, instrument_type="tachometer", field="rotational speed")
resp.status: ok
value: 350 rpm
